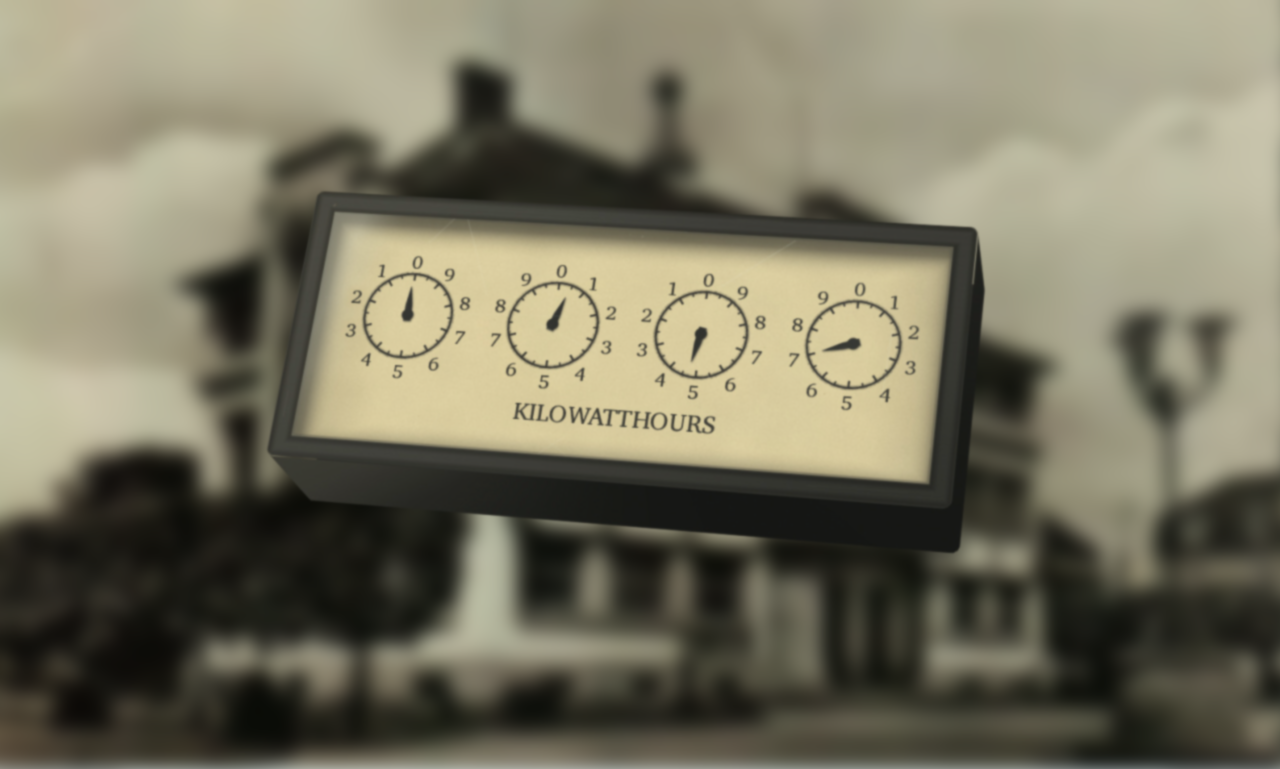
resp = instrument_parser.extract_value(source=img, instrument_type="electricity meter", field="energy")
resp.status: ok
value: 47 kWh
